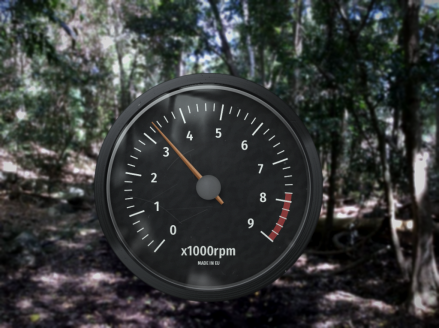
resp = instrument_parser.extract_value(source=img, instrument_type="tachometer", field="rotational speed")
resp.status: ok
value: 3300 rpm
